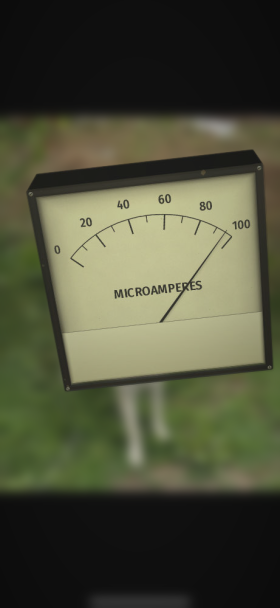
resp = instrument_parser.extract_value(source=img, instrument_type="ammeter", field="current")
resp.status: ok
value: 95 µA
